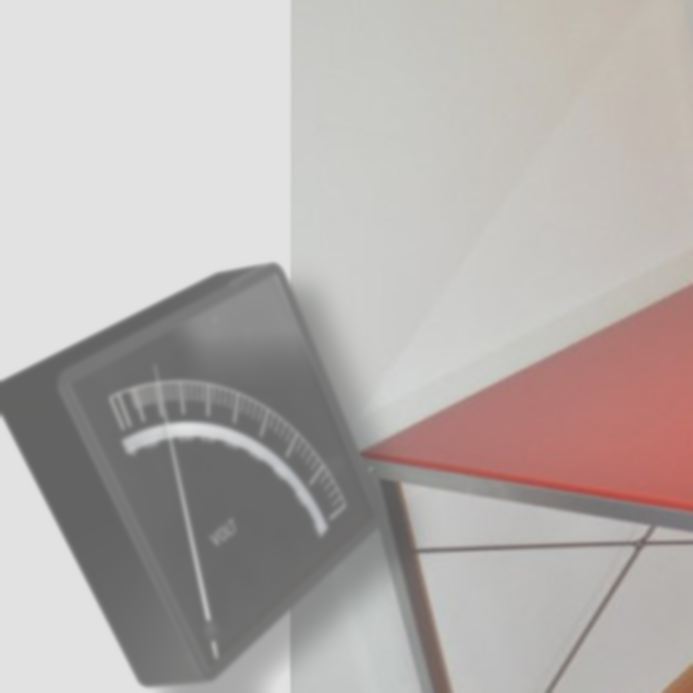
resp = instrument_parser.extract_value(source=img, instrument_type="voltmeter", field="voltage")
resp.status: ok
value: 150 V
